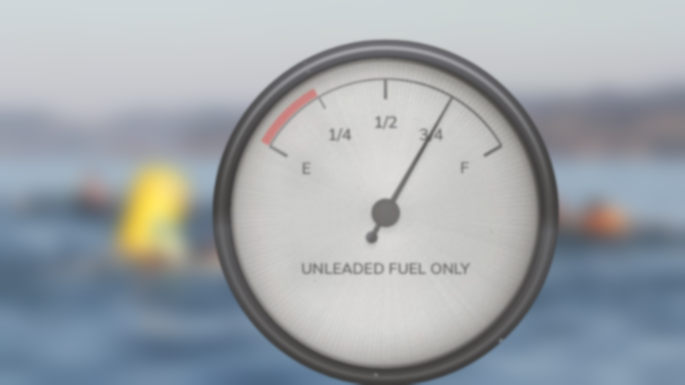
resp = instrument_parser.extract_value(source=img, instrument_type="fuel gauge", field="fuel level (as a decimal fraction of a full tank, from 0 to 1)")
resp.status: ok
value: 0.75
